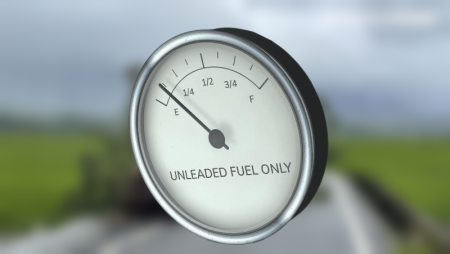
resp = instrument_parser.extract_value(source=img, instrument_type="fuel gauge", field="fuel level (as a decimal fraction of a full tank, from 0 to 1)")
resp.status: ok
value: 0.125
